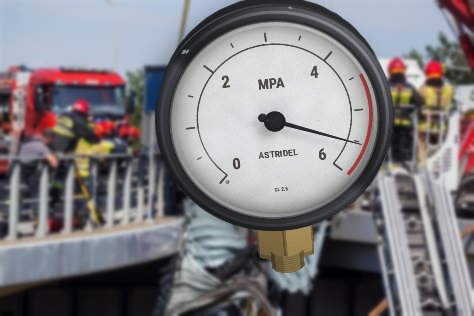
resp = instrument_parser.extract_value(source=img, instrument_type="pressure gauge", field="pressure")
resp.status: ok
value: 5.5 MPa
